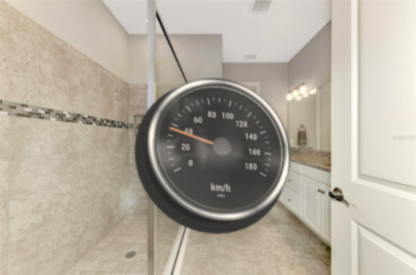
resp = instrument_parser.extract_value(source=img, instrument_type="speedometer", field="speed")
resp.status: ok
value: 35 km/h
